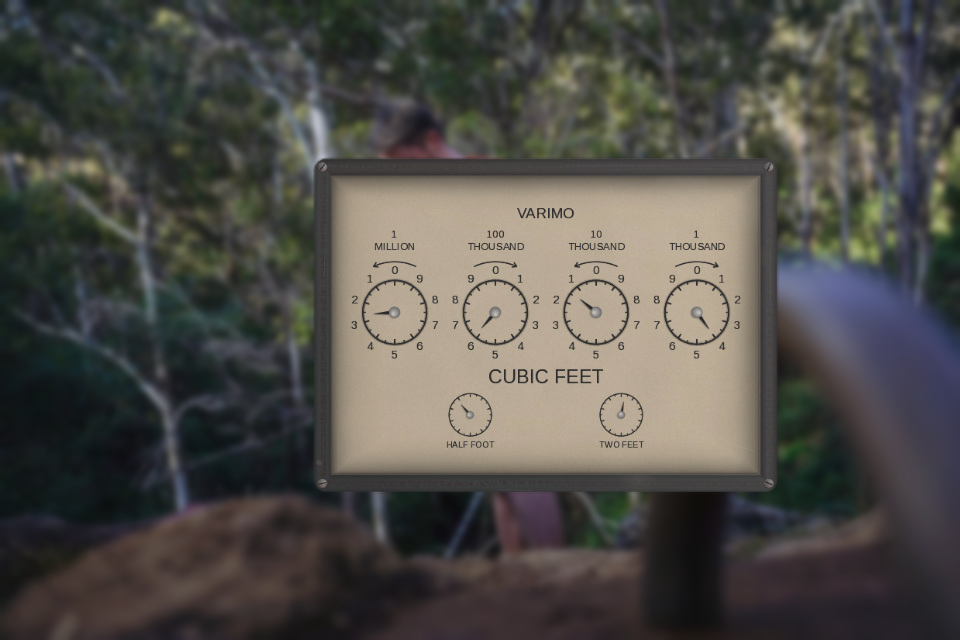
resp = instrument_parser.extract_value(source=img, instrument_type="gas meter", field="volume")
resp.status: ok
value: 261400 ft³
